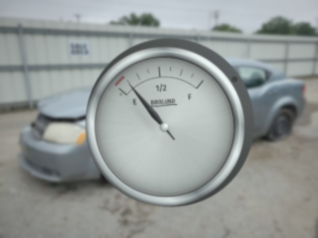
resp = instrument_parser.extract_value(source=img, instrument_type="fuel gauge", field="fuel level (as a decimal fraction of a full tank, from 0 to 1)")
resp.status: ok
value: 0.125
